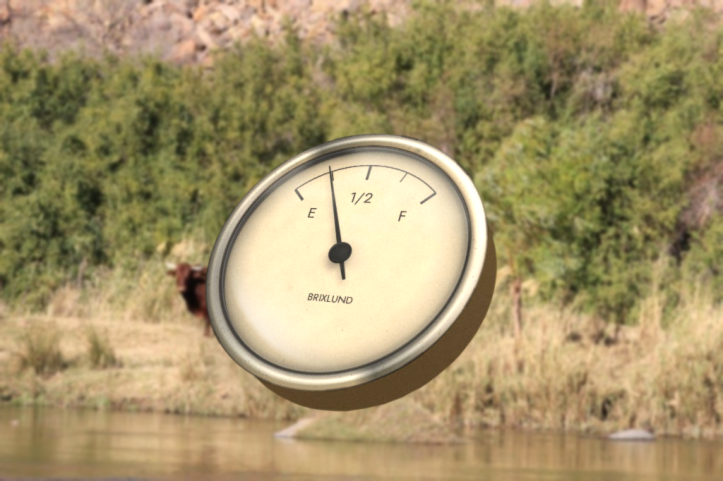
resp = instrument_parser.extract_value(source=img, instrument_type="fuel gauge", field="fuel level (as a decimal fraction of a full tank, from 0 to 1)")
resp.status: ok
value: 0.25
